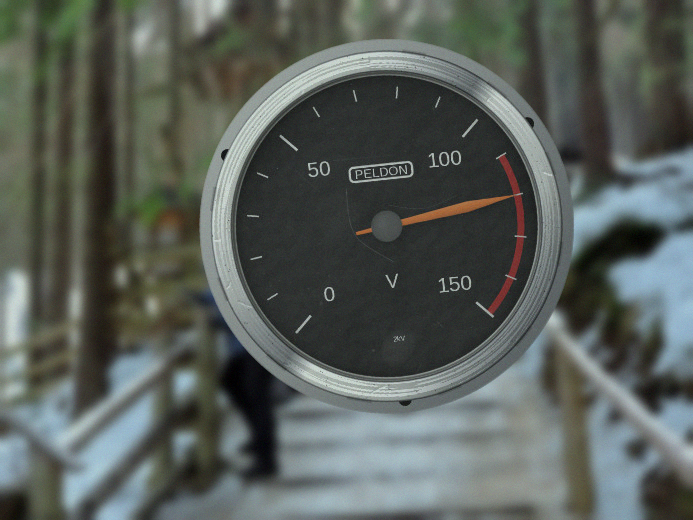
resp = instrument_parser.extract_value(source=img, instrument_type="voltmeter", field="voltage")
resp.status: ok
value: 120 V
